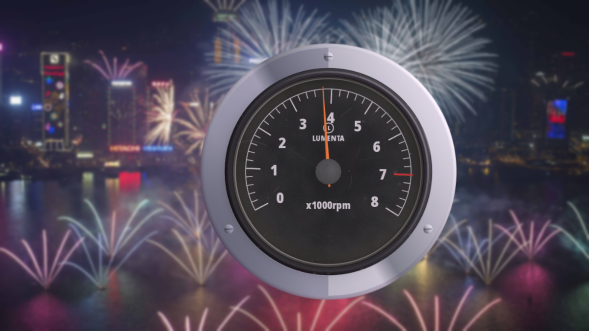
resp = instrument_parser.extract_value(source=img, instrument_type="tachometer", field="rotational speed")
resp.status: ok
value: 3800 rpm
